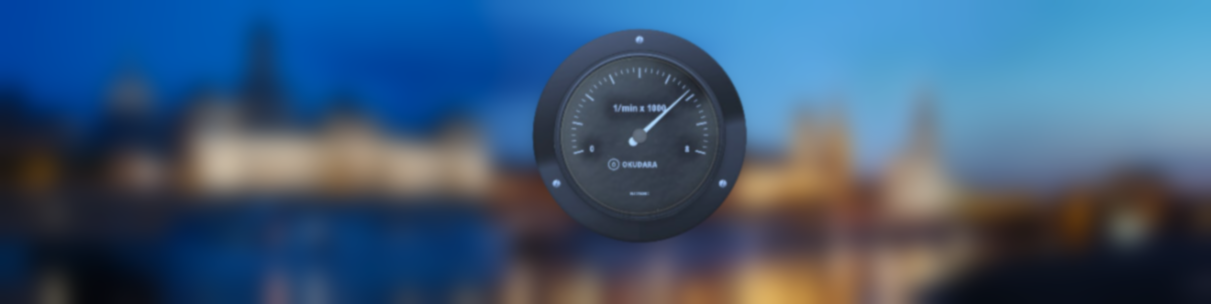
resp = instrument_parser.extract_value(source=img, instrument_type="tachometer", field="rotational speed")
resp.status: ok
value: 5800 rpm
